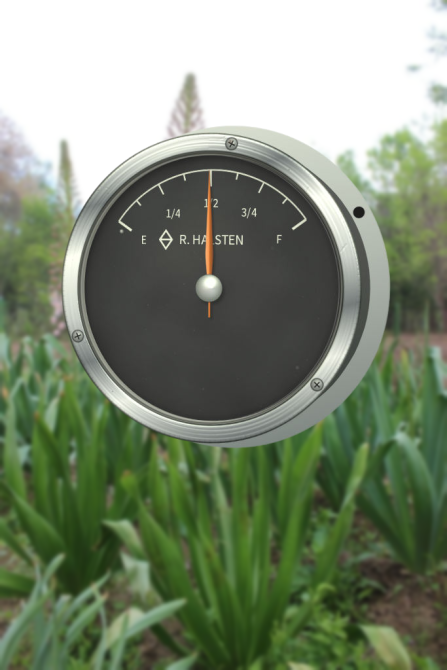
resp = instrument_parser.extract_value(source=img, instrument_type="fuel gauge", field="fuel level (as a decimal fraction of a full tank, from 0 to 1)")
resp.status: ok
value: 0.5
